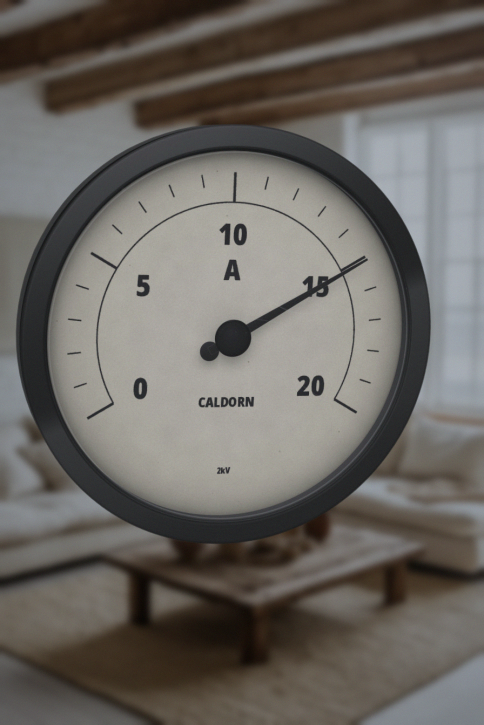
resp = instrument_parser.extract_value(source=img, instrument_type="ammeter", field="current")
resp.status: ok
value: 15 A
